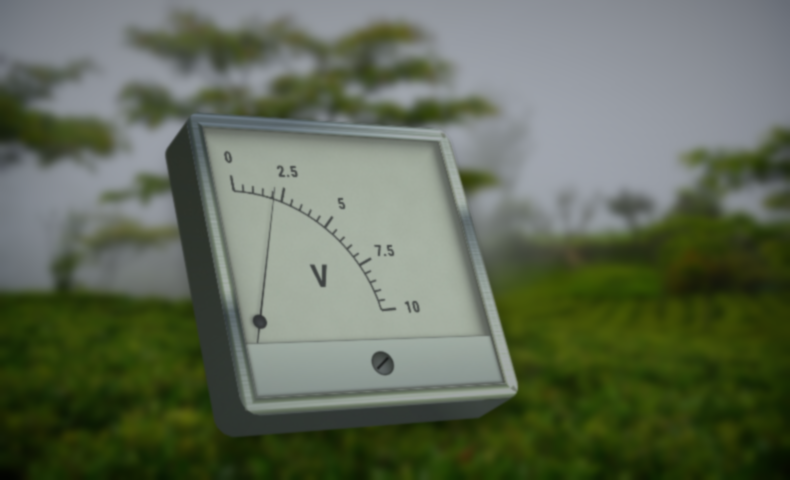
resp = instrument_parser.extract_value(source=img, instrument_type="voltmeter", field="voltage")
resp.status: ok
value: 2 V
